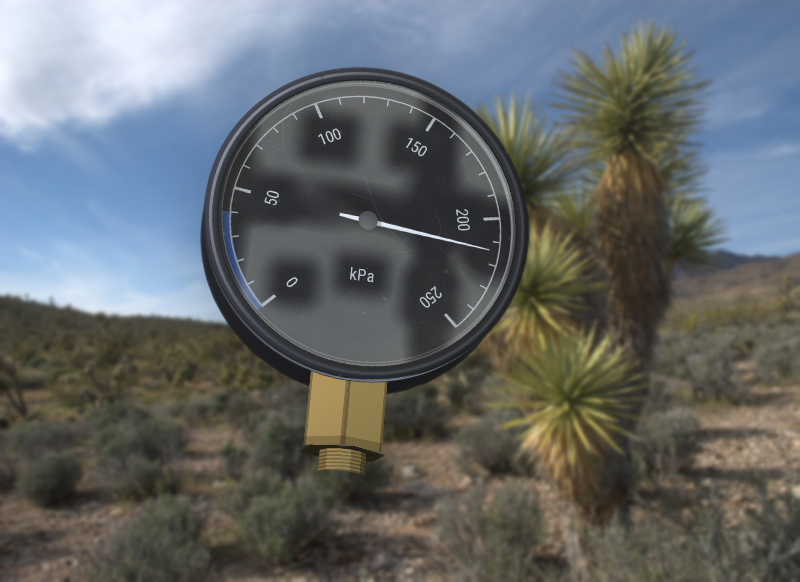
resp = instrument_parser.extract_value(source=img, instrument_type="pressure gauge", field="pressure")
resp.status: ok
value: 215 kPa
